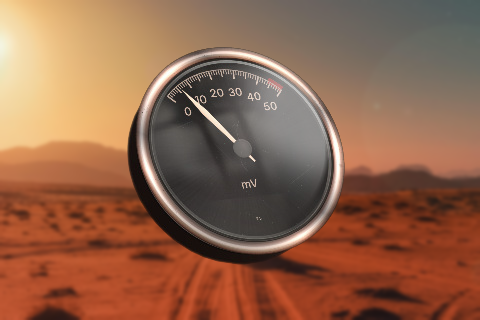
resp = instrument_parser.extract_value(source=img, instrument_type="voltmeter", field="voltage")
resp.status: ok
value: 5 mV
